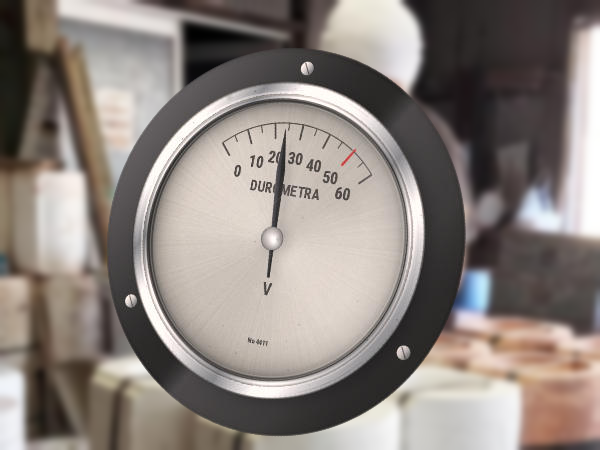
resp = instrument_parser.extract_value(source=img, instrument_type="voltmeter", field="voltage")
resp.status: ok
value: 25 V
